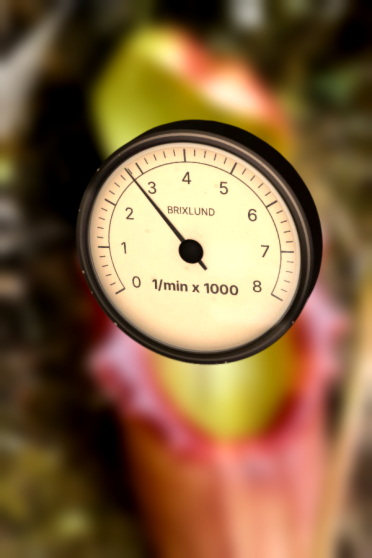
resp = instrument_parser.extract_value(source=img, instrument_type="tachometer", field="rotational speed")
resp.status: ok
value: 2800 rpm
